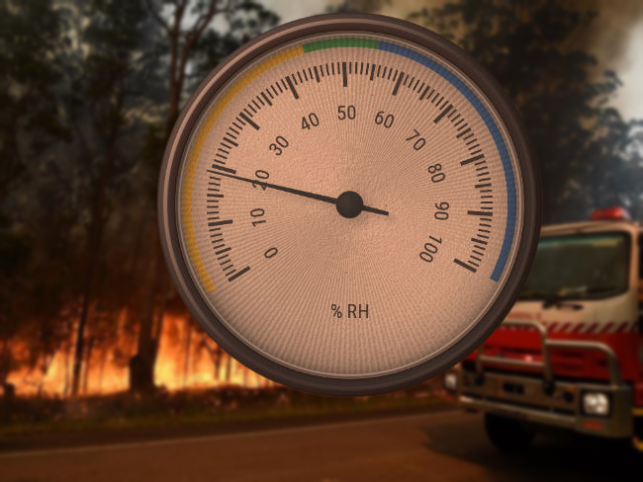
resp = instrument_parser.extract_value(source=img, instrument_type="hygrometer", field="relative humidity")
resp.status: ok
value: 19 %
